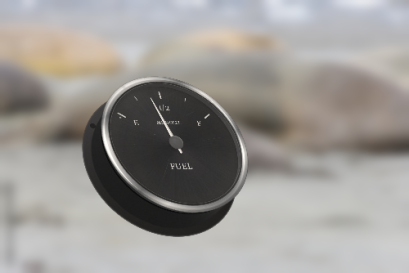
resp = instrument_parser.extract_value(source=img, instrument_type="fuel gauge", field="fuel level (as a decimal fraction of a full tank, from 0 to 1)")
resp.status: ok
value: 0.375
